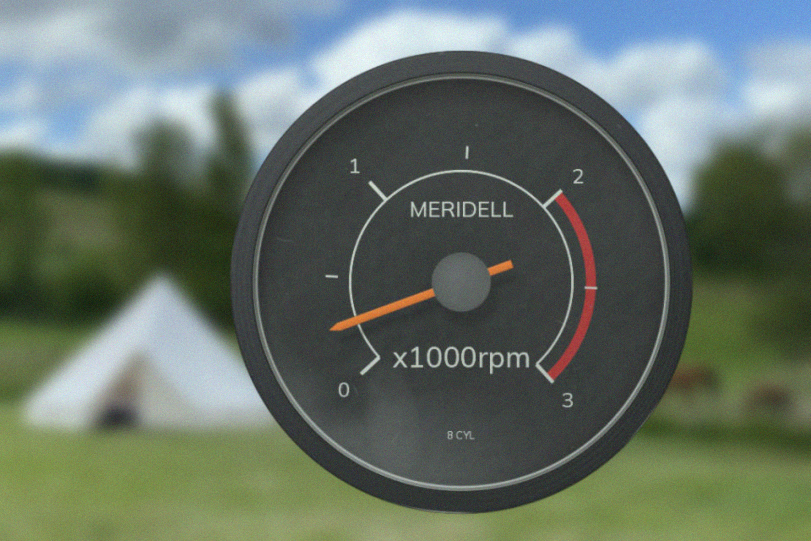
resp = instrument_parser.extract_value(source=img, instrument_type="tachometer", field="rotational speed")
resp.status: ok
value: 250 rpm
